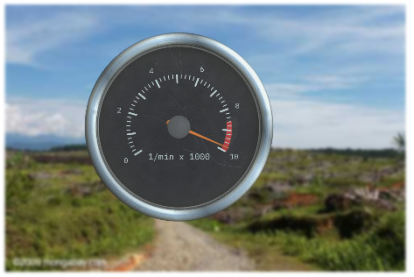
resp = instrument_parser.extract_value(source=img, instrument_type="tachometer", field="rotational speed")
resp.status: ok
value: 9800 rpm
